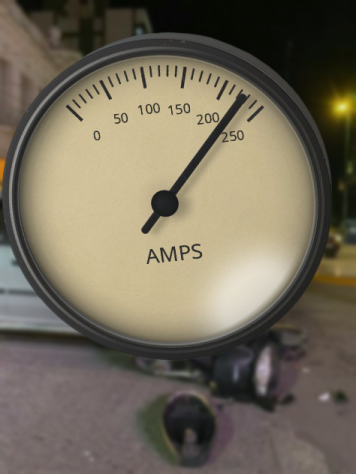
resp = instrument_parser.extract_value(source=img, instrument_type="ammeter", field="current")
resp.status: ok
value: 225 A
